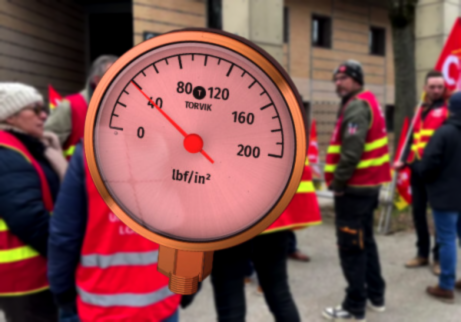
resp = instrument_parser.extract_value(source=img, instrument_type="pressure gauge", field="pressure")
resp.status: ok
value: 40 psi
